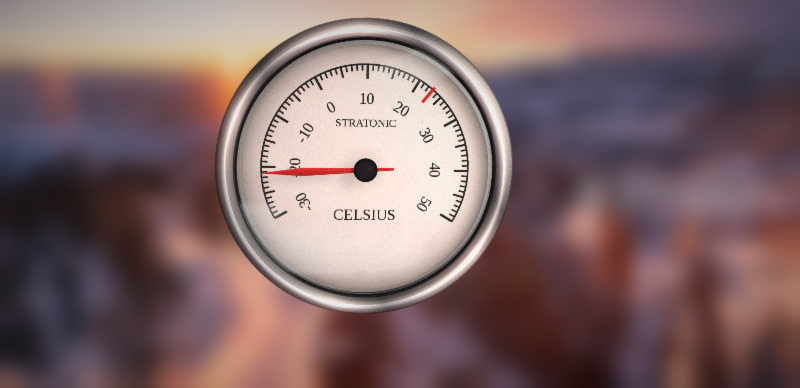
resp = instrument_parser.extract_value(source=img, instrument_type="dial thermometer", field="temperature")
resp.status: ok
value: -21 °C
